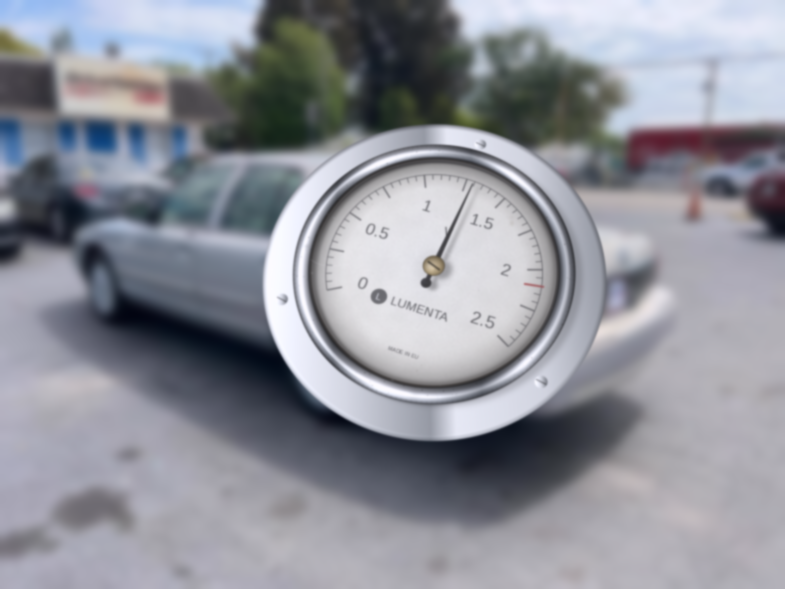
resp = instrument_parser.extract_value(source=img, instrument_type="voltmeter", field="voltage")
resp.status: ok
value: 1.3 V
